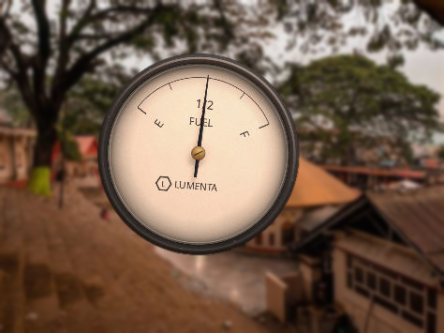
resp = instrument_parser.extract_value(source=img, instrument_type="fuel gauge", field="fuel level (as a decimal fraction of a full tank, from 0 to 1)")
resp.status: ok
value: 0.5
